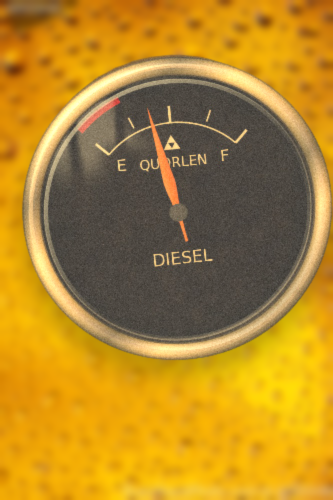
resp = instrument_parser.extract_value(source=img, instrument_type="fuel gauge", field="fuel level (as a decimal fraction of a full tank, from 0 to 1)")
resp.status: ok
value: 0.375
